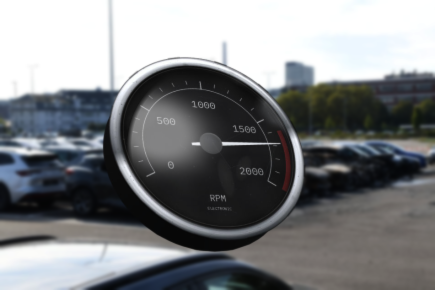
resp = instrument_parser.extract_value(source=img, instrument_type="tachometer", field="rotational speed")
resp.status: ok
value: 1700 rpm
